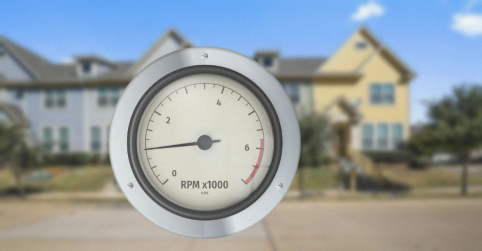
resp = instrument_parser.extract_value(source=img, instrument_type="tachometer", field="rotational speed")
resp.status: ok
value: 1000 rpm
